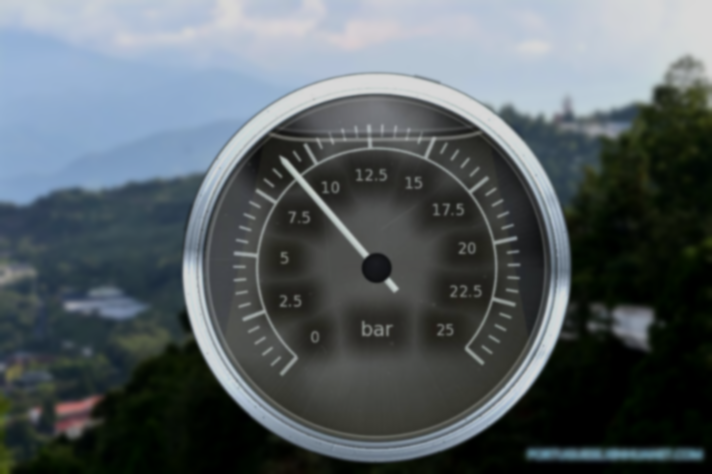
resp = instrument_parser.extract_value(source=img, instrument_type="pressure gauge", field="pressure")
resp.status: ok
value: 9 bar
